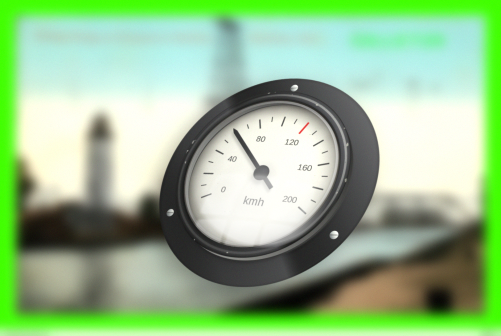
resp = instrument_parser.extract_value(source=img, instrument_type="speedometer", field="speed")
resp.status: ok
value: 60 km/h
